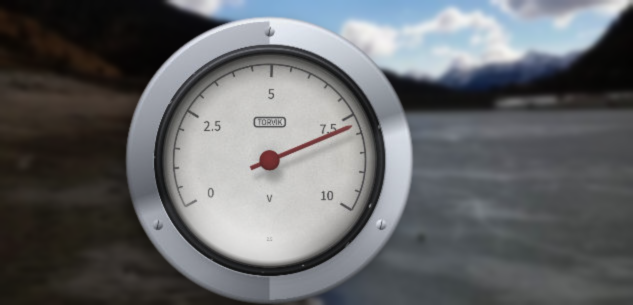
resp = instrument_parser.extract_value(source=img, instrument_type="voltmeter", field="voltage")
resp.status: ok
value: 7.75 V
